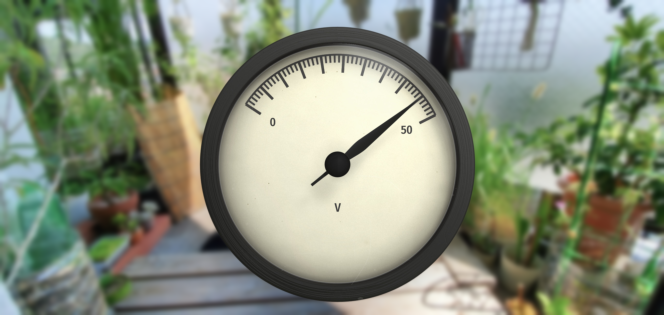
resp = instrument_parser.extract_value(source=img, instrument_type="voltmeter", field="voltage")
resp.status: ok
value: 45 V
